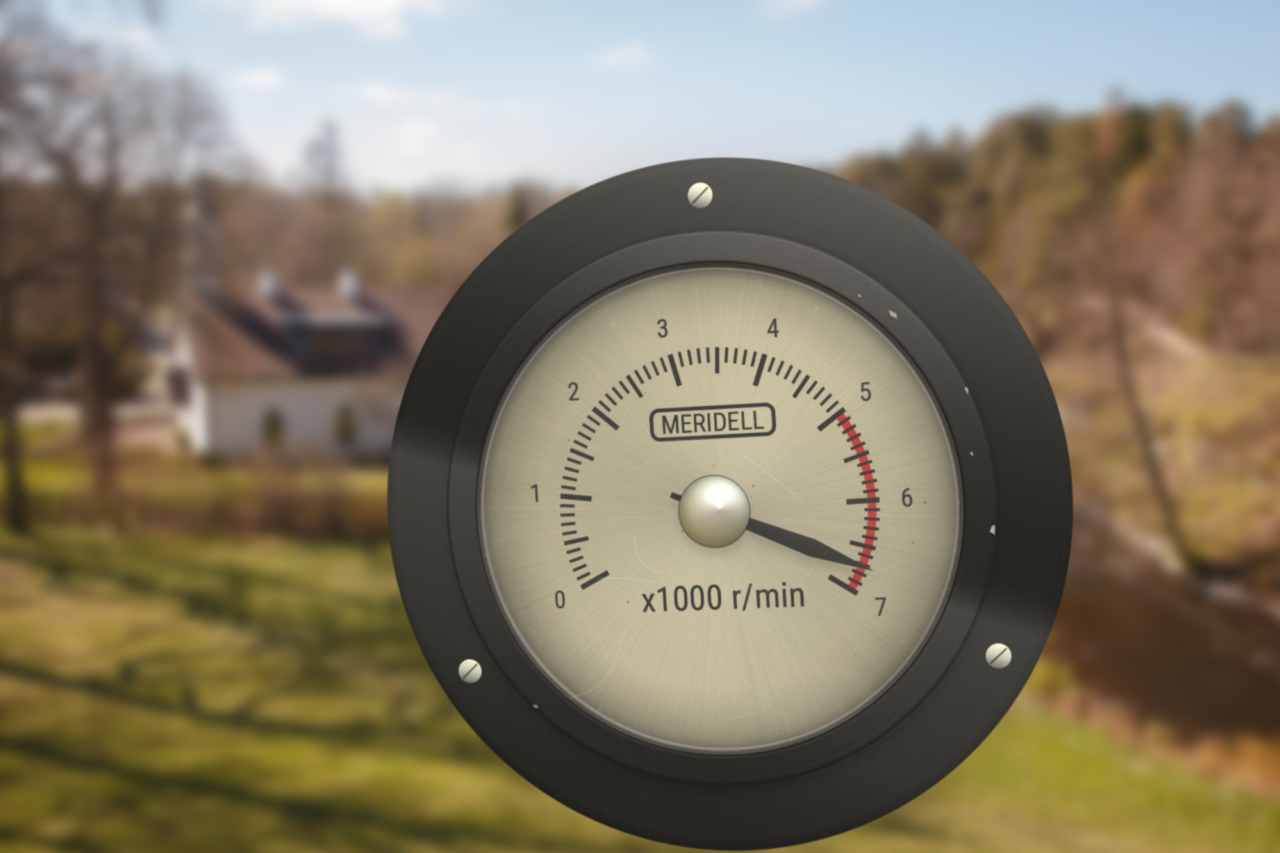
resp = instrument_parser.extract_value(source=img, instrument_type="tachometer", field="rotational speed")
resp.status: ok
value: 6700 rpm
